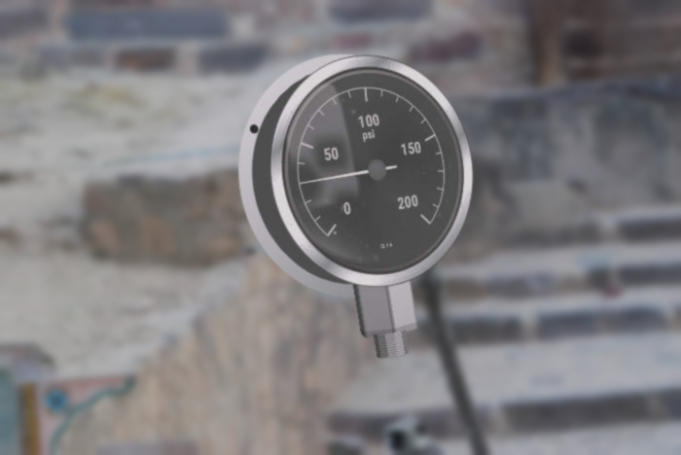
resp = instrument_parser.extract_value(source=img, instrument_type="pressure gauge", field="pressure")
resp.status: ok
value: 30 psi
